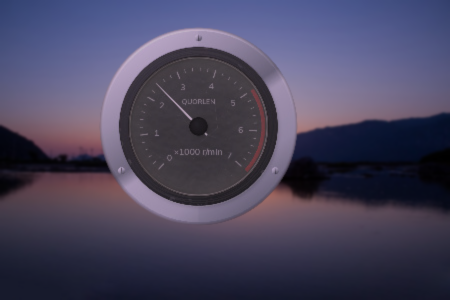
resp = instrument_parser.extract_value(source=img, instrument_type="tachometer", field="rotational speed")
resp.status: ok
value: 2400 rpm
